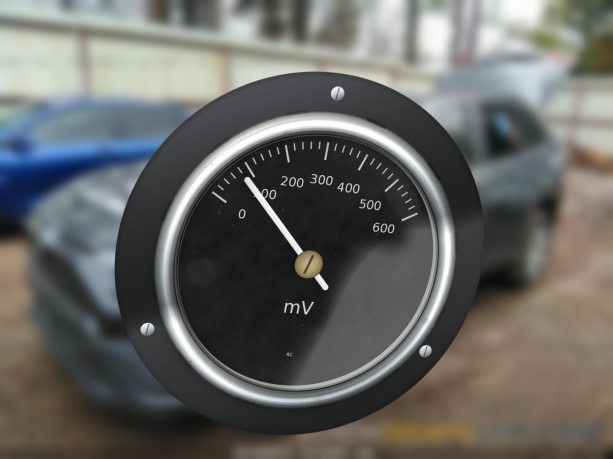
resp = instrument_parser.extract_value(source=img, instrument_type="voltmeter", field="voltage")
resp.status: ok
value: 80 mV
